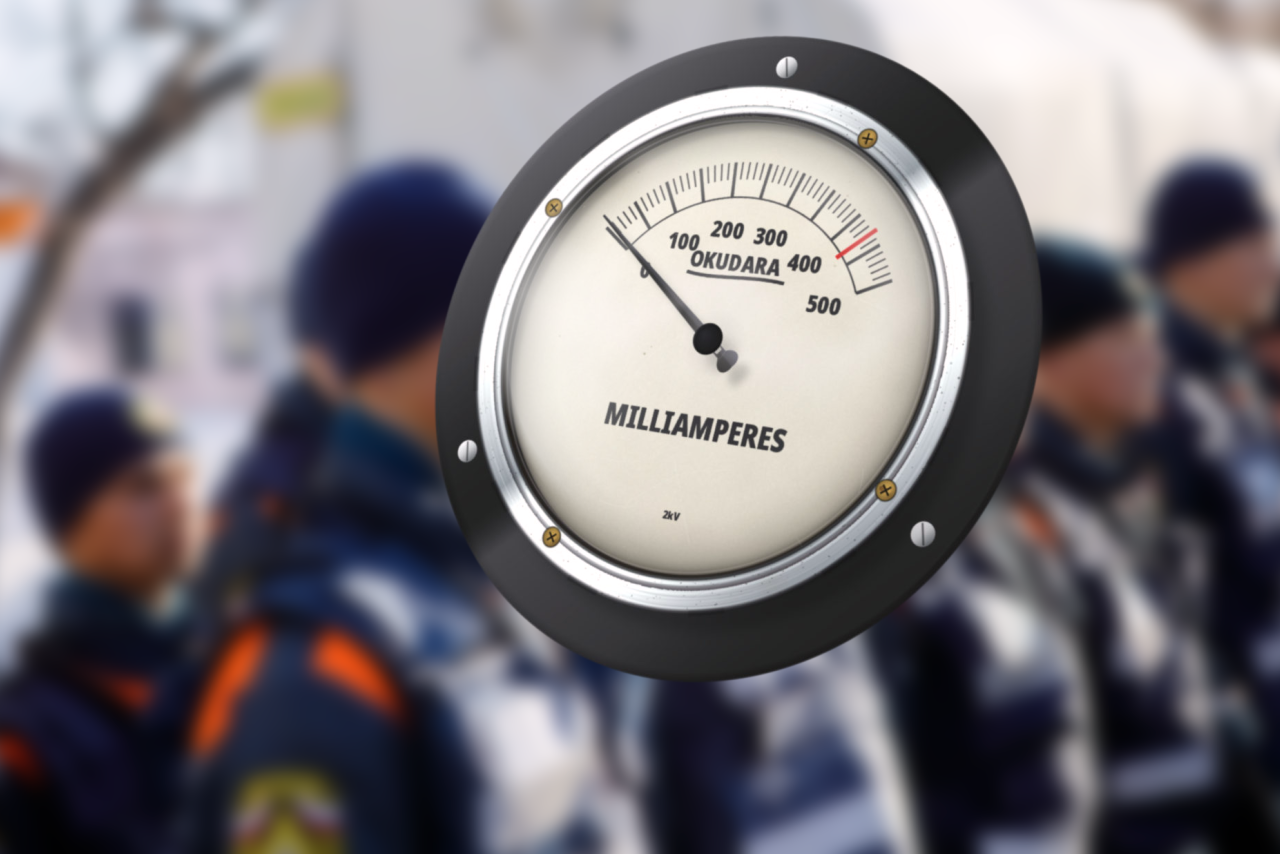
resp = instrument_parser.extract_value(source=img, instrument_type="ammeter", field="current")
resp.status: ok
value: 10 mA
